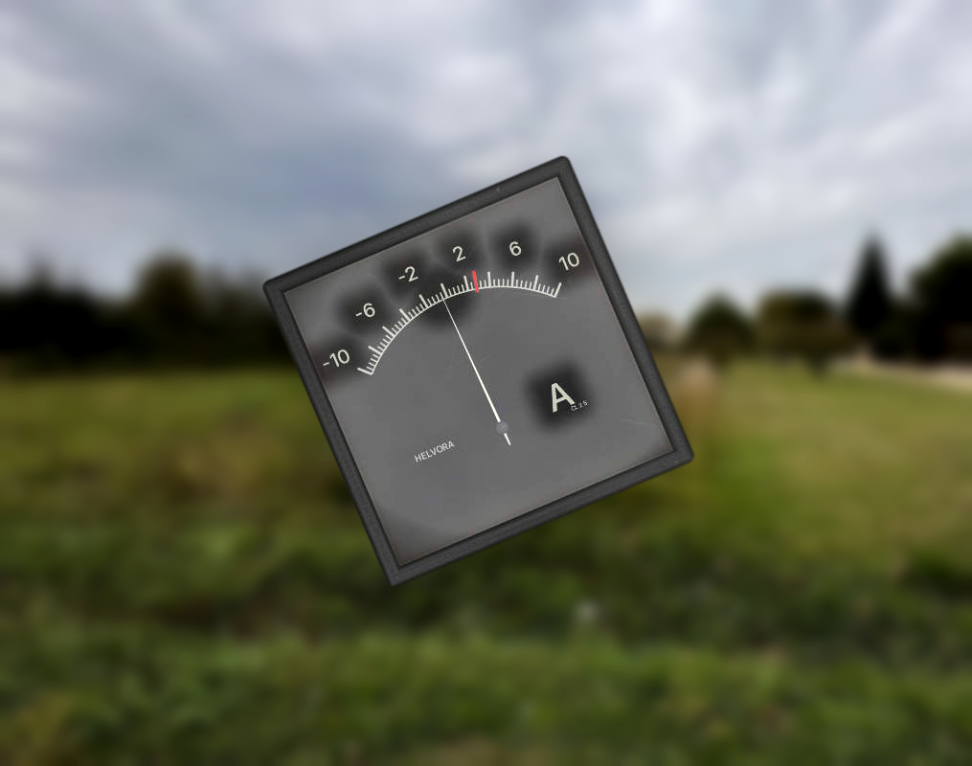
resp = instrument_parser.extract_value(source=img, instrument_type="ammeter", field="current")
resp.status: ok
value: -0.4 A
